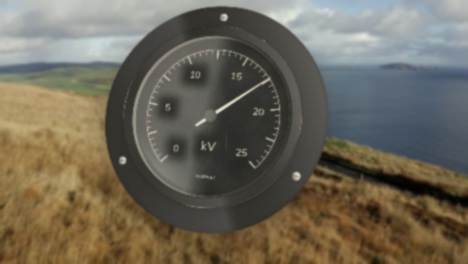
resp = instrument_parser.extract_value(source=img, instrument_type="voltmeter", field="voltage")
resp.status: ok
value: 17.5 kV
